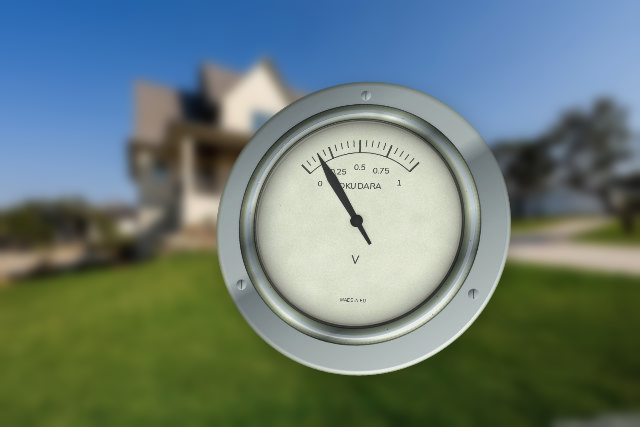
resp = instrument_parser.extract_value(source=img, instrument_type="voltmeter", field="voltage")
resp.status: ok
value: 0.15 V
